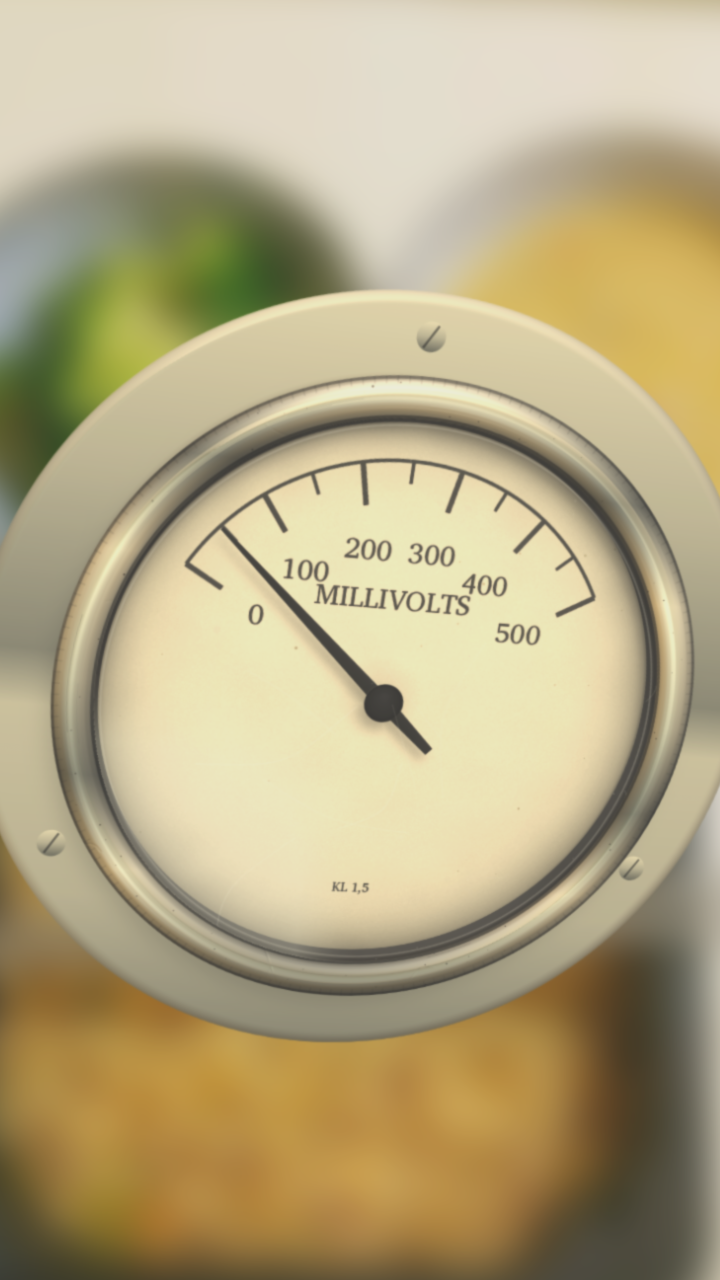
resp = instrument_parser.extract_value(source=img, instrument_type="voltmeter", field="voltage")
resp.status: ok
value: 50 mV
